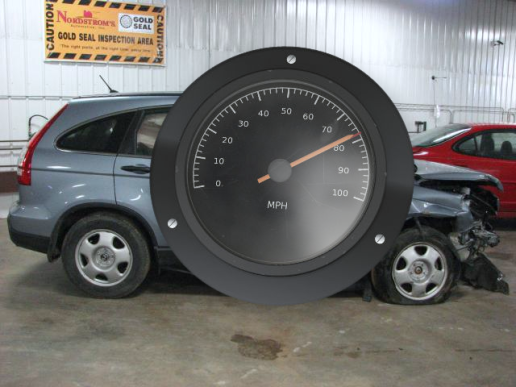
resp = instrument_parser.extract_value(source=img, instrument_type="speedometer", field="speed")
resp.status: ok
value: 78 mph
